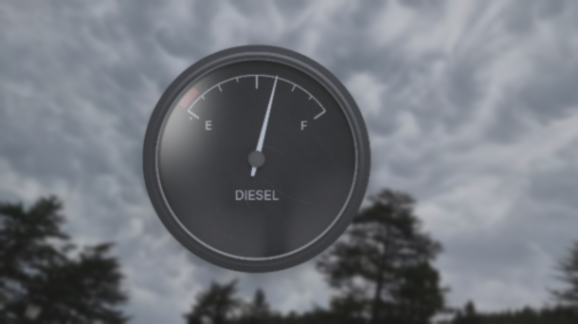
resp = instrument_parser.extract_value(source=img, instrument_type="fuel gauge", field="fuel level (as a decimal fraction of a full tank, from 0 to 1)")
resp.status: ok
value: 0.625
